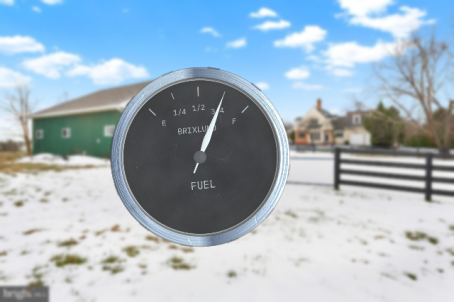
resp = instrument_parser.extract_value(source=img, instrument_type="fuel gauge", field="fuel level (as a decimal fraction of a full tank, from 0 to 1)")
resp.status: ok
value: 0.75
